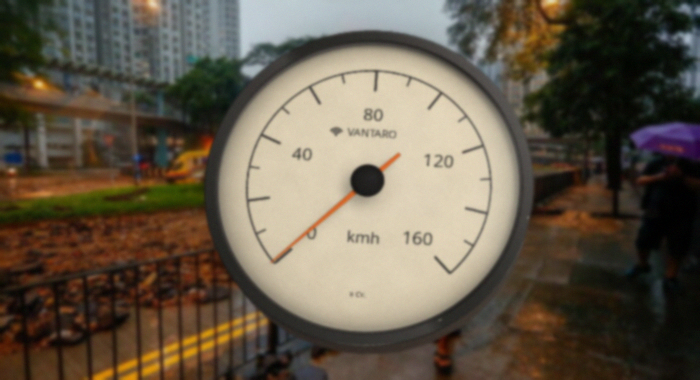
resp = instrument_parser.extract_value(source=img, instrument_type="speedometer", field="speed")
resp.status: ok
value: 0 km/h
